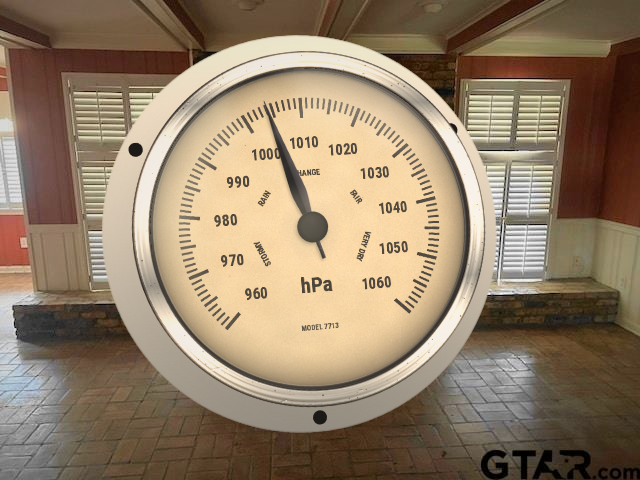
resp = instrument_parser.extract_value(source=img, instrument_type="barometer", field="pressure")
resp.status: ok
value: 1004 hPa
